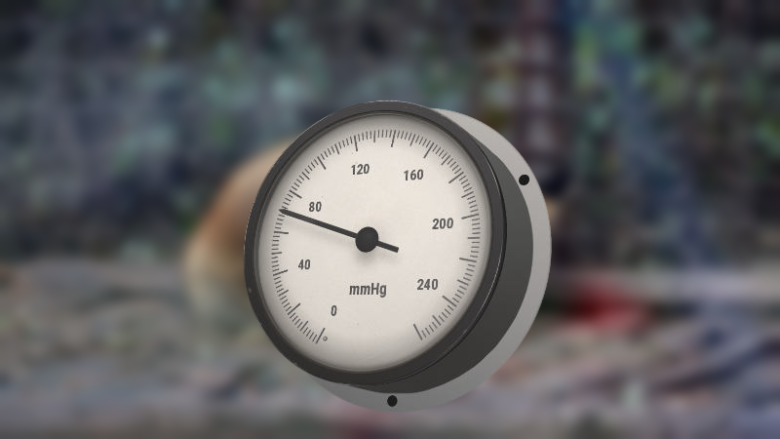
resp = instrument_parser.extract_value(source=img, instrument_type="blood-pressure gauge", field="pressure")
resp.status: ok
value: 70 mmHg
